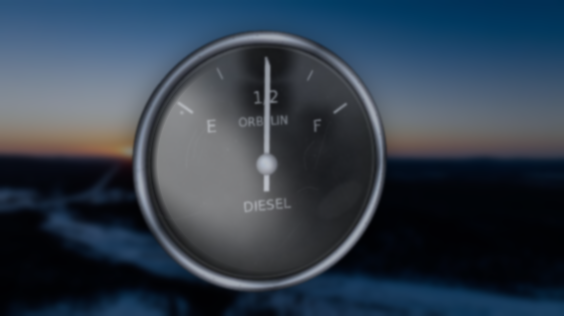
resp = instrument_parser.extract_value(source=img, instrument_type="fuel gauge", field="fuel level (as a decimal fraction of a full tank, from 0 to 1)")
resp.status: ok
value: 0.5
